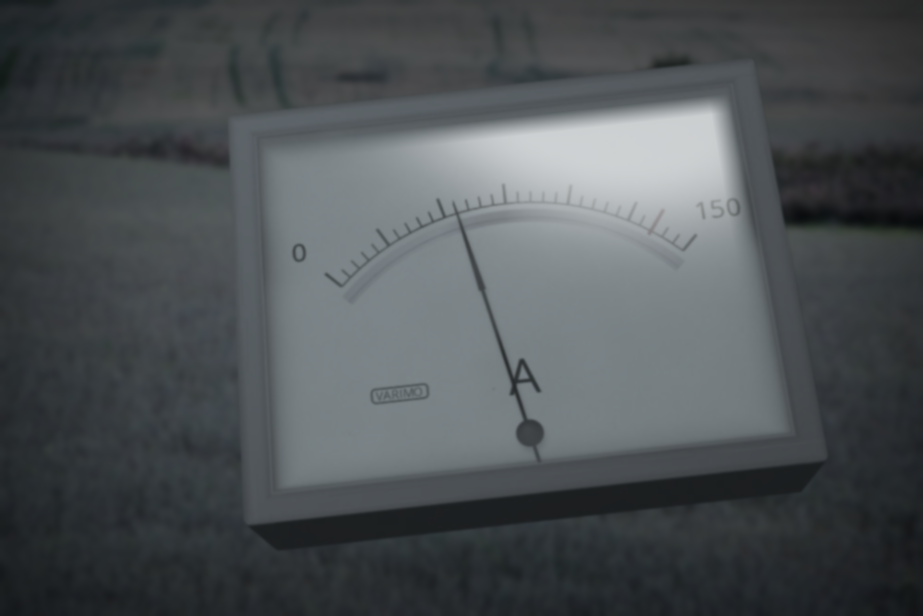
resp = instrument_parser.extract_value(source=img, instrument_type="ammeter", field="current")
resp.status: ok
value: 55 A
